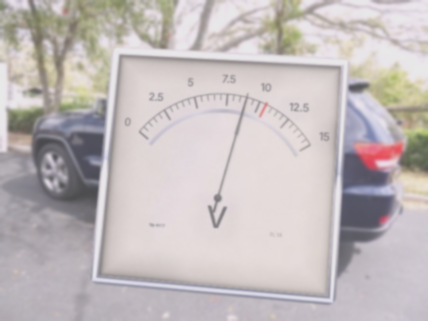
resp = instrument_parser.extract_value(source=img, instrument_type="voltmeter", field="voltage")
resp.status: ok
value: 9 V
